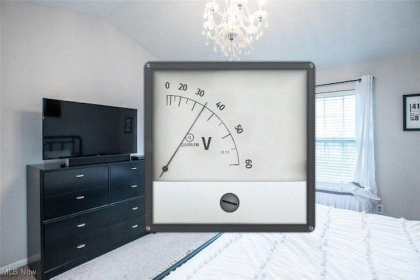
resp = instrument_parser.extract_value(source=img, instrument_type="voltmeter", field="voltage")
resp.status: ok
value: 35 V
